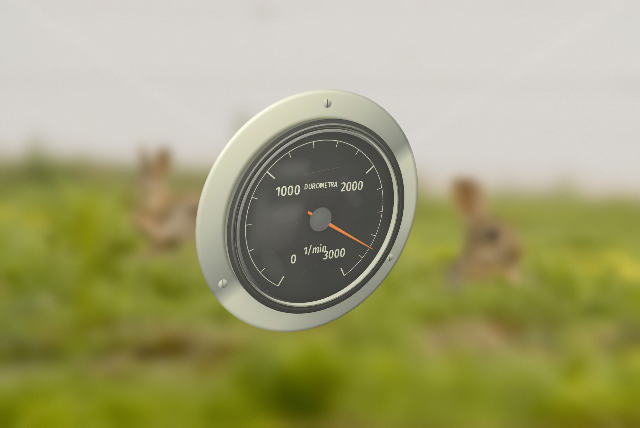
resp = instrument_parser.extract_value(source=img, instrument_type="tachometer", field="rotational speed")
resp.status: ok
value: 2700 rpm
